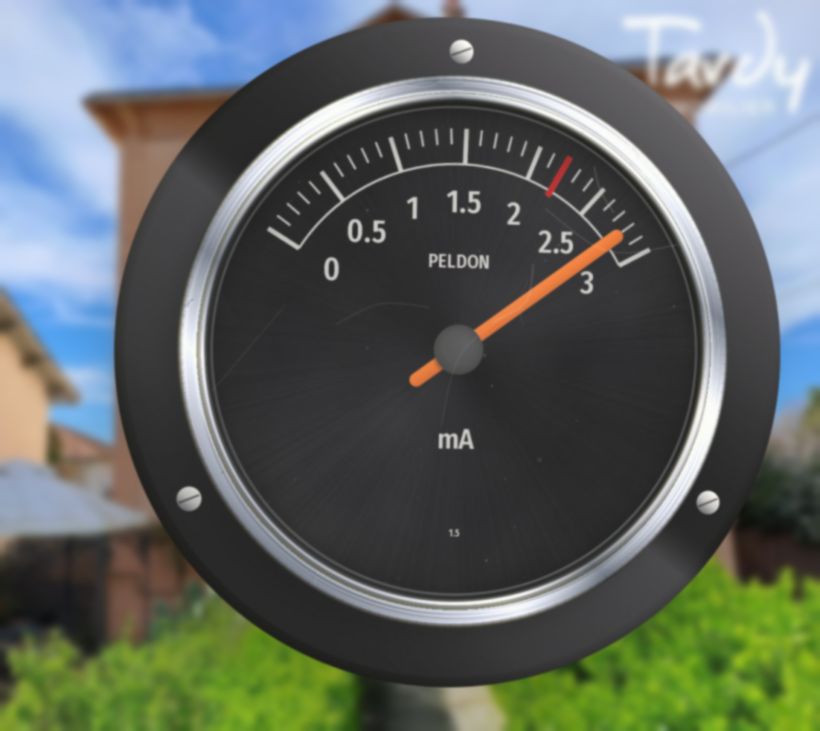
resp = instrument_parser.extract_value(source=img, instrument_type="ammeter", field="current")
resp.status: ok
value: 2.8 mA
